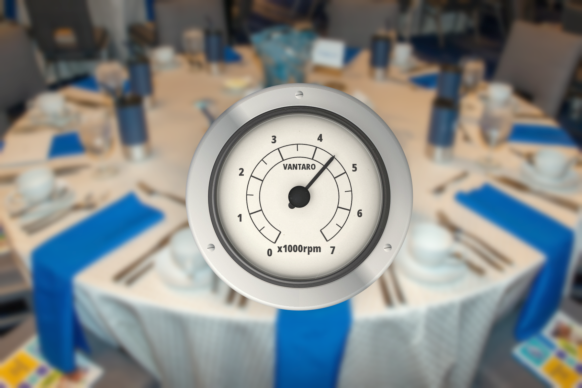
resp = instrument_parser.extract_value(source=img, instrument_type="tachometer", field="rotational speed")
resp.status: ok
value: 4500 rpm
